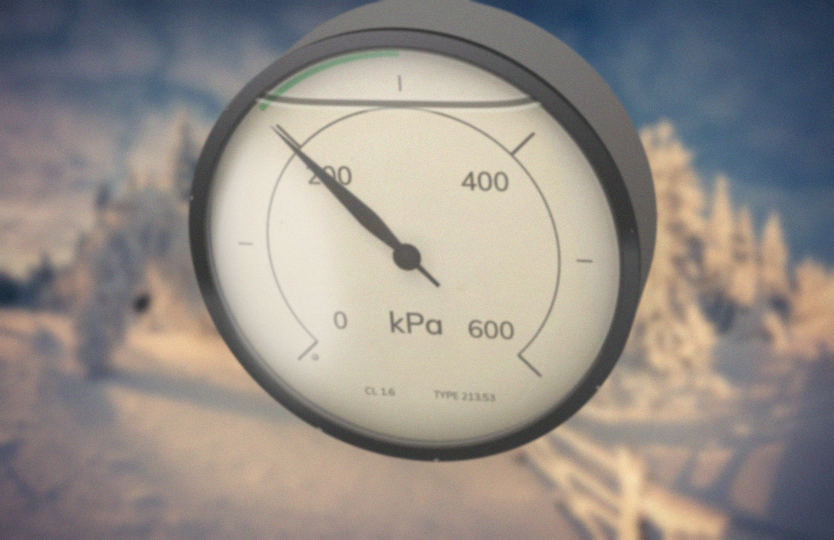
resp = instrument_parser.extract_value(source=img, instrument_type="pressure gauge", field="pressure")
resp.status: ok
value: 200 kPa
